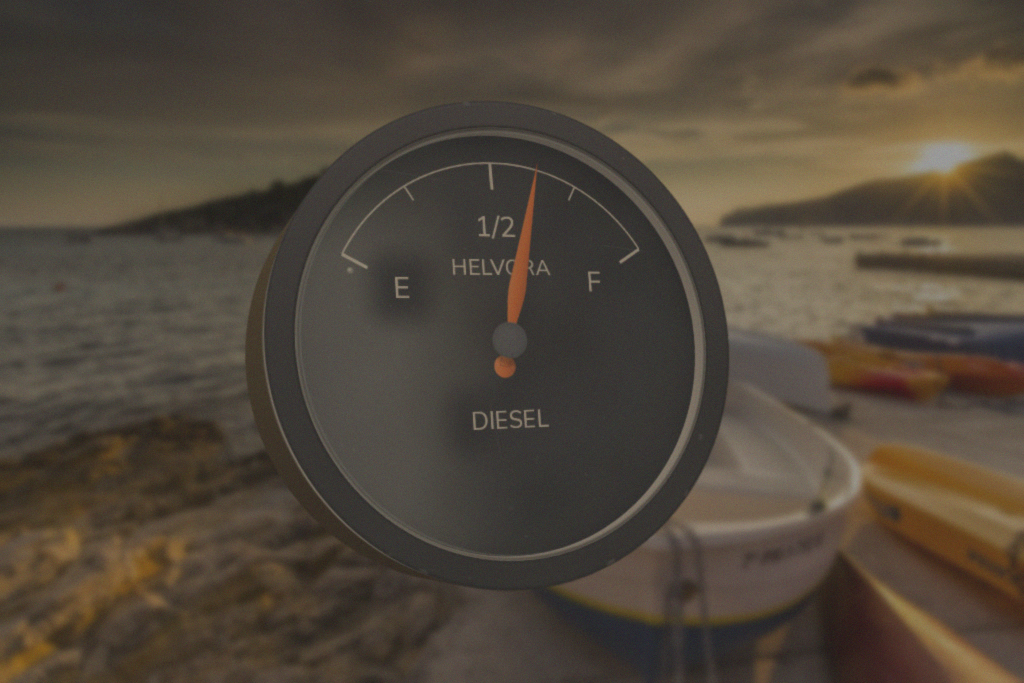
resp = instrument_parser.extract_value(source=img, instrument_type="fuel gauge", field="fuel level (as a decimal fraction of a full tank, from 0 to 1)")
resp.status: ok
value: 0.625
